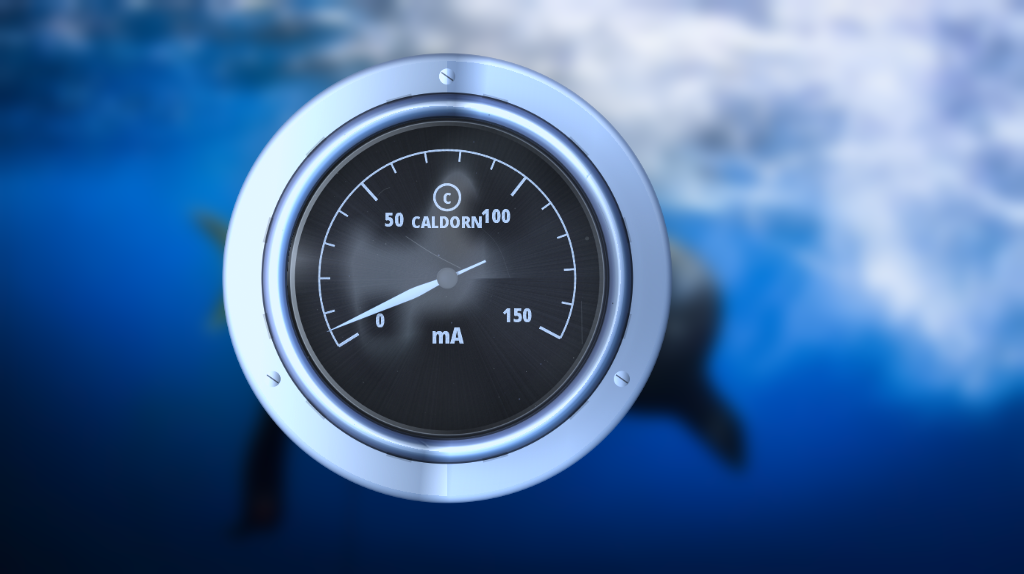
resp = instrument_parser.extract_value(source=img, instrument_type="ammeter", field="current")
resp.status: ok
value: 5 mA
